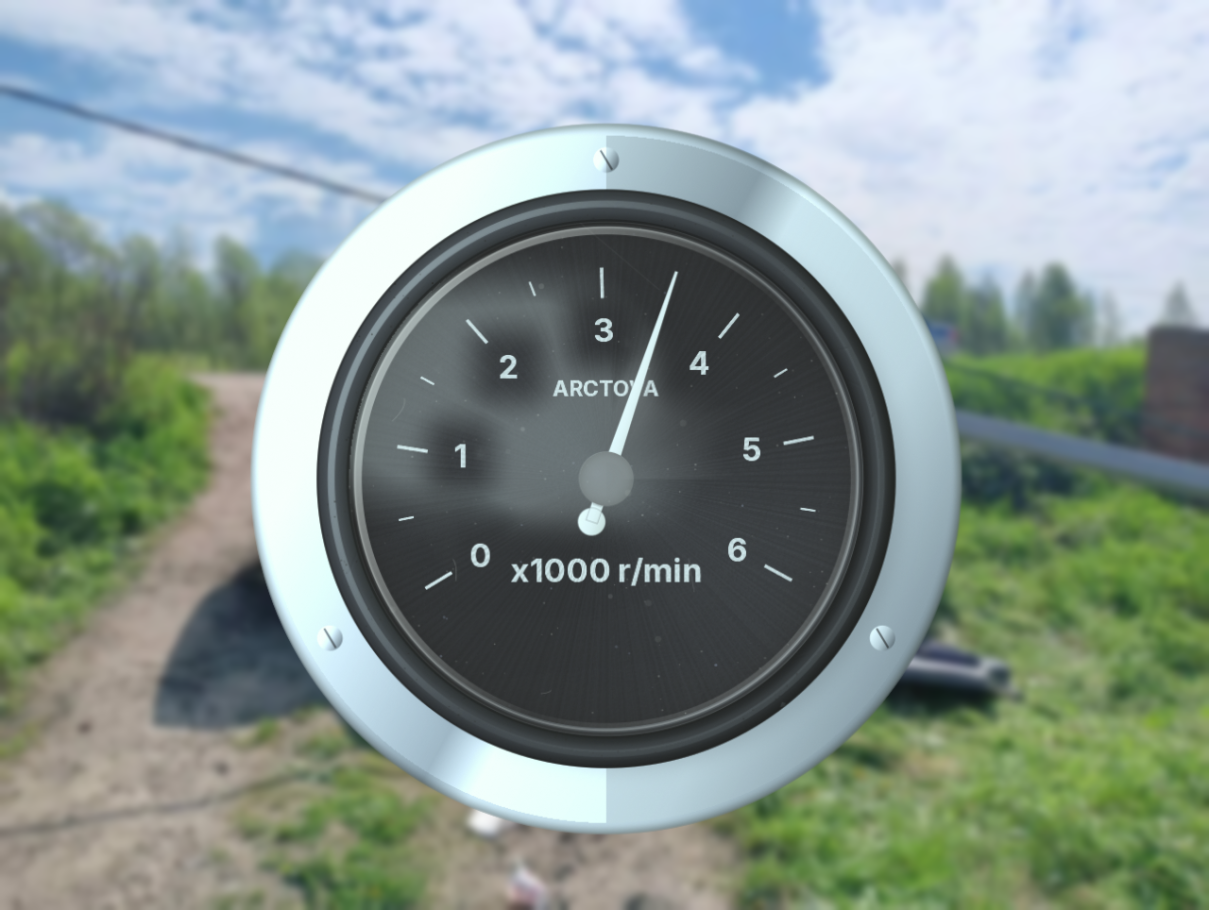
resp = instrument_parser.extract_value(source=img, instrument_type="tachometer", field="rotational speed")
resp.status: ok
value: 3500 rpm
